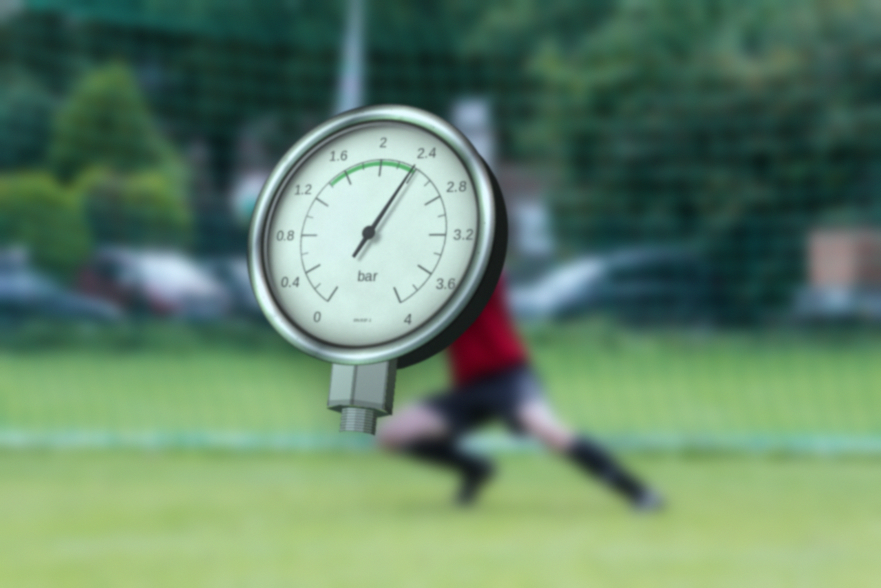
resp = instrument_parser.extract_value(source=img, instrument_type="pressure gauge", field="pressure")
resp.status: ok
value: 2.4 bar
